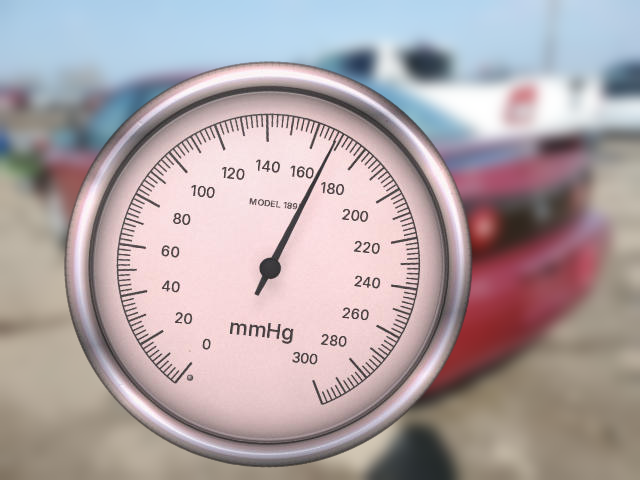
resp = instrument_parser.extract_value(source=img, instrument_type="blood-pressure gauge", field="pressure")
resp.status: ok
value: 168 mmHg
